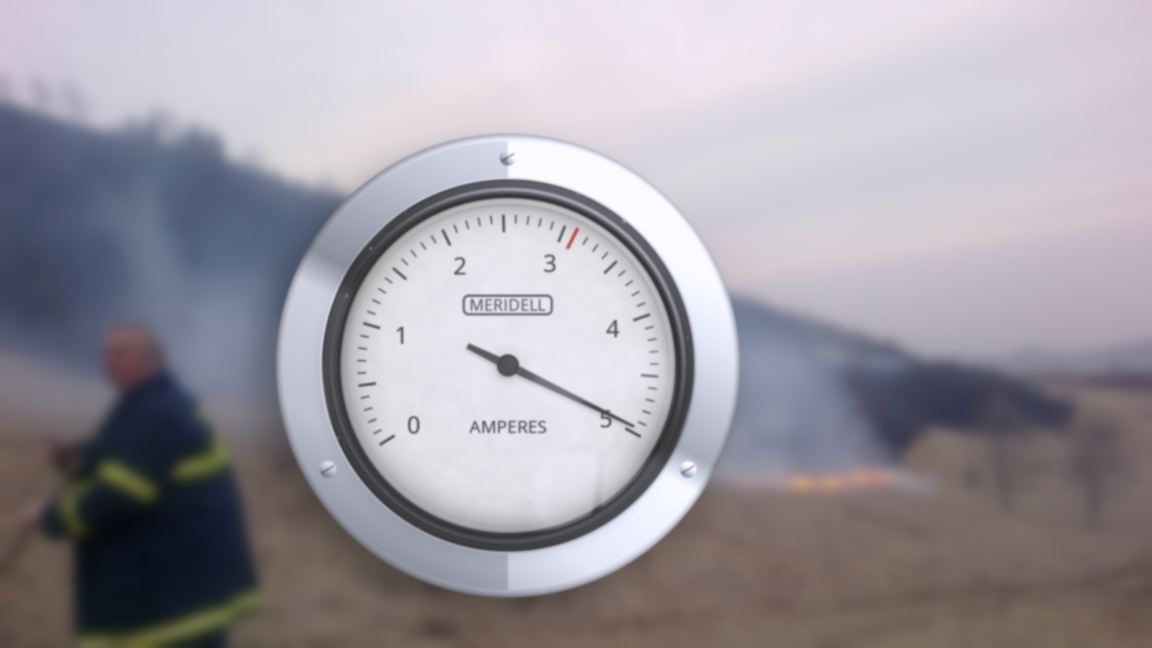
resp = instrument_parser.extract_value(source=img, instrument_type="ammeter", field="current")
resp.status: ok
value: 4.95 A
